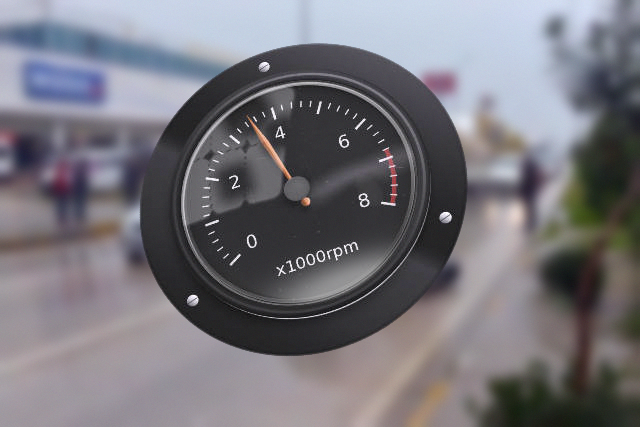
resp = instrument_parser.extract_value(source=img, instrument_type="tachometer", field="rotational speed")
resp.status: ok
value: 3500 rpm
